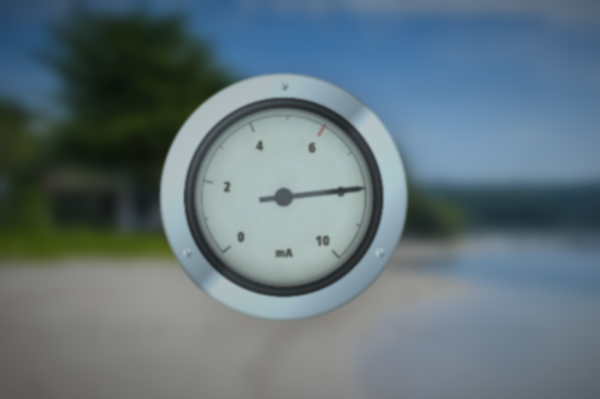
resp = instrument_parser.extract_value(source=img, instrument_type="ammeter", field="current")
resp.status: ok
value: 8 mA
